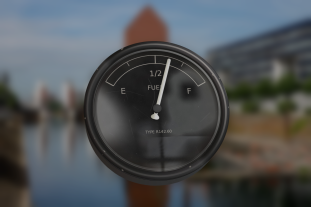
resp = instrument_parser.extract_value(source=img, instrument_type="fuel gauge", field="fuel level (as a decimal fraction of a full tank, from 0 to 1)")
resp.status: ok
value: 0.625
